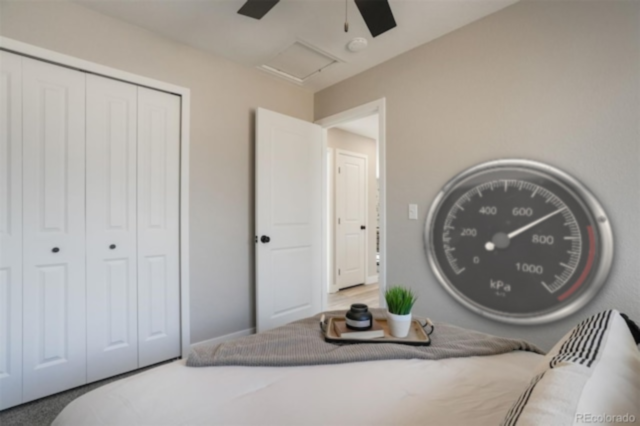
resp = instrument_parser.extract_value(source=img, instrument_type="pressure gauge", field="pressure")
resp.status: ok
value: 700 kPa
